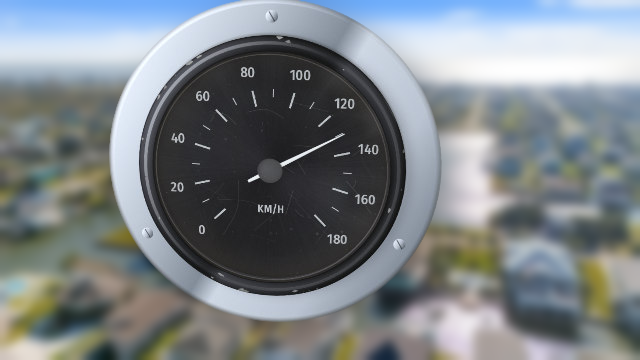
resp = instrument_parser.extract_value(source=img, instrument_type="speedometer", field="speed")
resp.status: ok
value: 130 km/h
